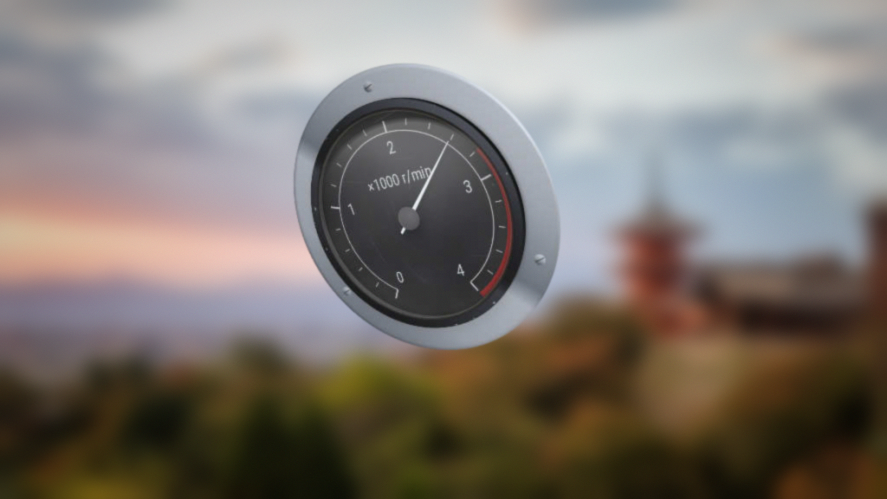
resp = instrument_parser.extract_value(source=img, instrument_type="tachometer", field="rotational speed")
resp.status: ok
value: 2600 rpm
